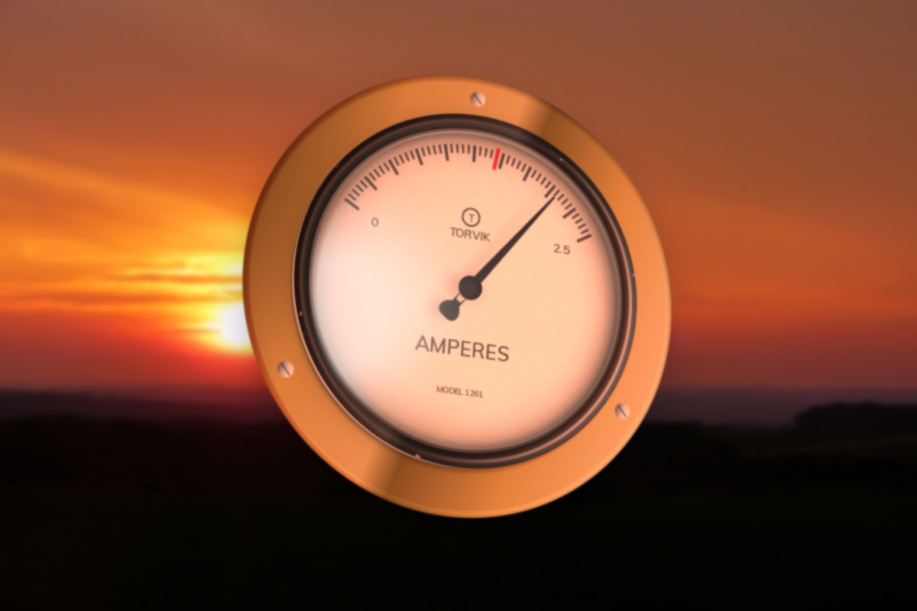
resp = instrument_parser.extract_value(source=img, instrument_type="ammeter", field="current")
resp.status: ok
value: 2.05 A
